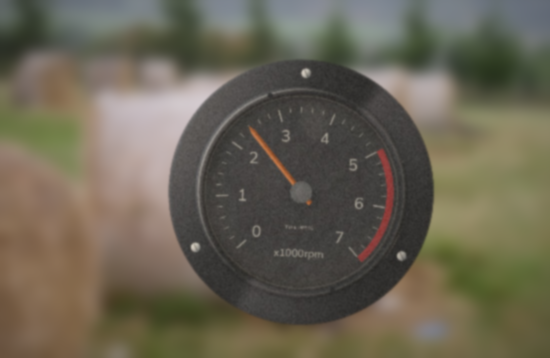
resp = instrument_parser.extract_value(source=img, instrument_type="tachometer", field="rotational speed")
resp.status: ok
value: 2400 rpm
